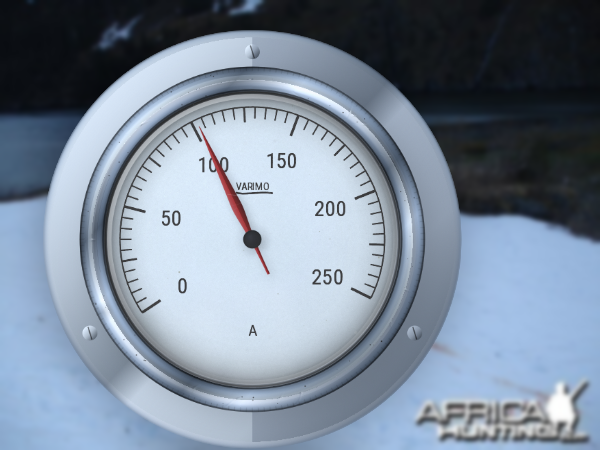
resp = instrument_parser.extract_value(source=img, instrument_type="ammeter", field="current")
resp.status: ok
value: 102.5 A
